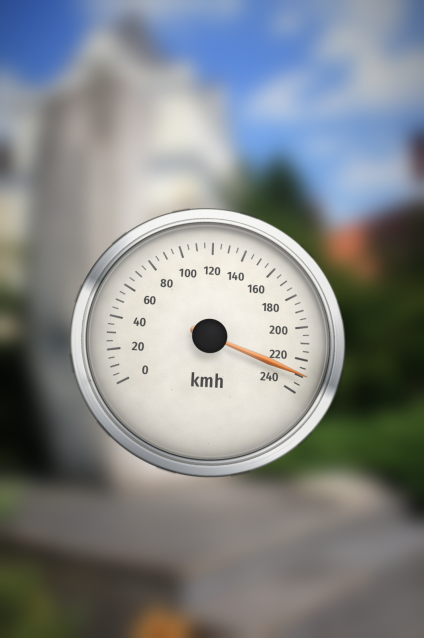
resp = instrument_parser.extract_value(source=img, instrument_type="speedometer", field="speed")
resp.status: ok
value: 230 km/h
